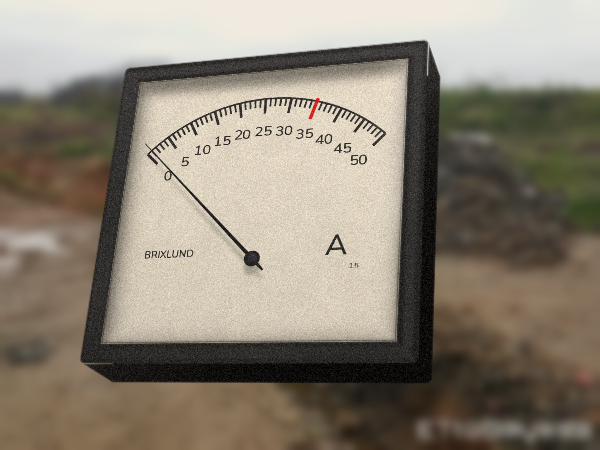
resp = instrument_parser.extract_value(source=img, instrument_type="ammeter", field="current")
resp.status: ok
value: 1 A
